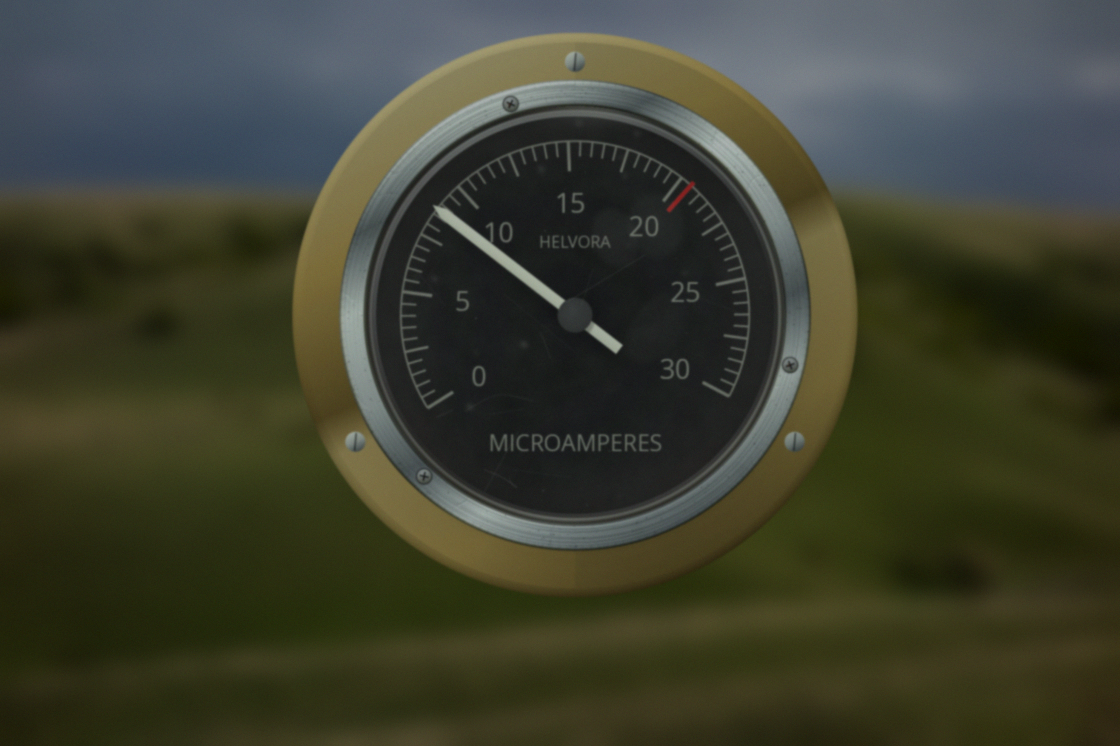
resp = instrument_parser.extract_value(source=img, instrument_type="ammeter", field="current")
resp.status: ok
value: 8.75 µA
